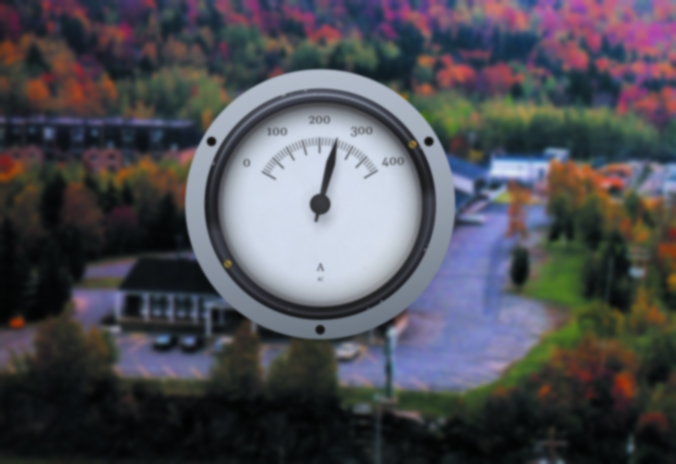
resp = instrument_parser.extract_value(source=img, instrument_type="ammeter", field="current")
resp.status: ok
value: 250 A
